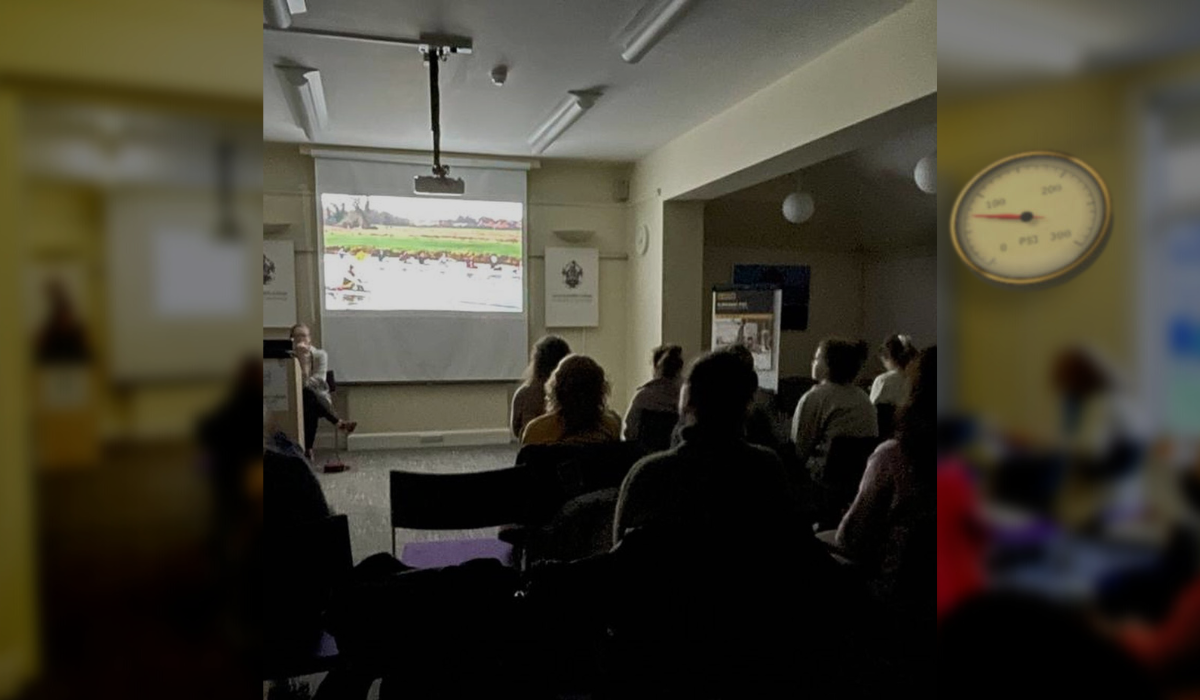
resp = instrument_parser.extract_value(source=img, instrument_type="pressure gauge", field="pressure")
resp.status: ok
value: 70 psi
